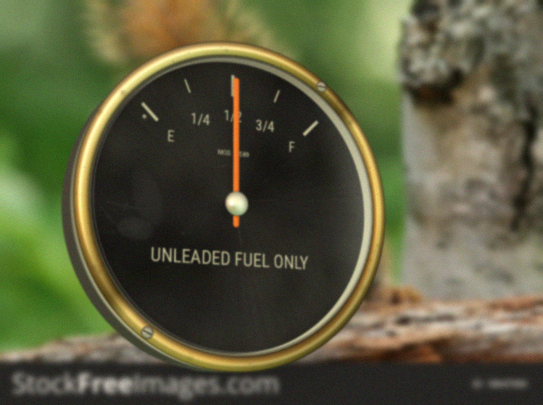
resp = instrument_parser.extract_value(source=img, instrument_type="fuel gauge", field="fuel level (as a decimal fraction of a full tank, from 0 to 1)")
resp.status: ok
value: 0.5
